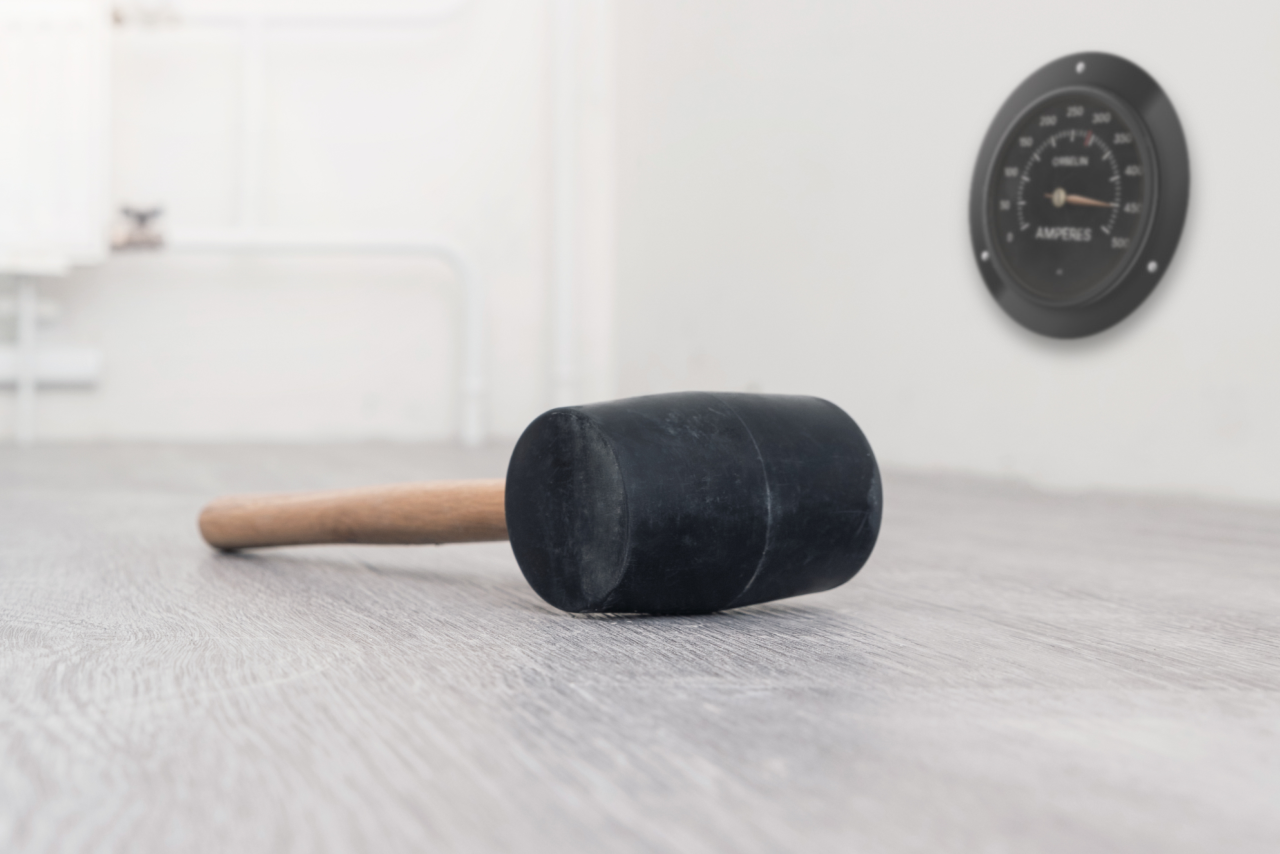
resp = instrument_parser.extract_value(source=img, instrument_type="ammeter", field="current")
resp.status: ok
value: 450 A
